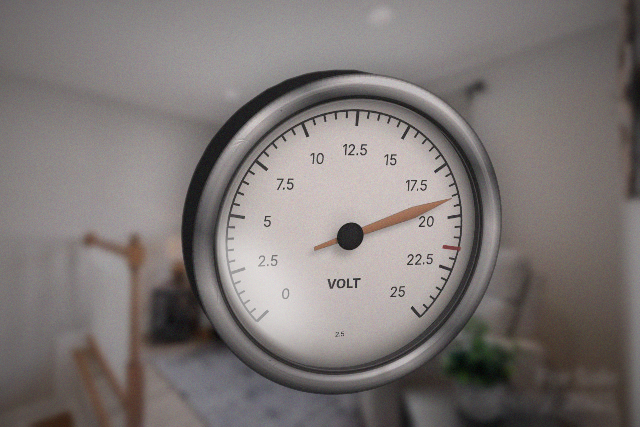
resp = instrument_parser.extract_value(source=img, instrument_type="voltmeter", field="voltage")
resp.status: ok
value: 19 V
